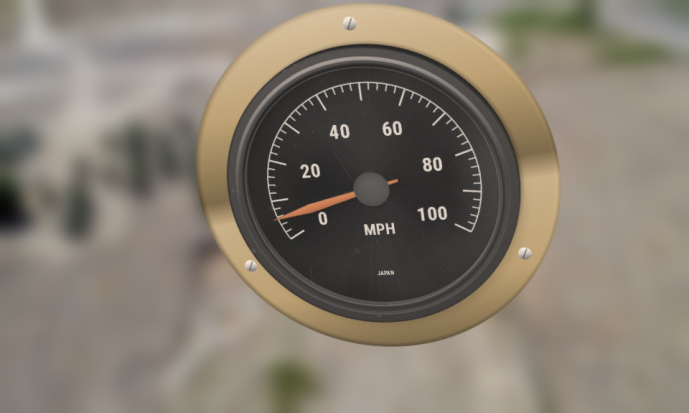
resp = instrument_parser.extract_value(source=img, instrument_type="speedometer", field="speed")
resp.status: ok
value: 6 mph
